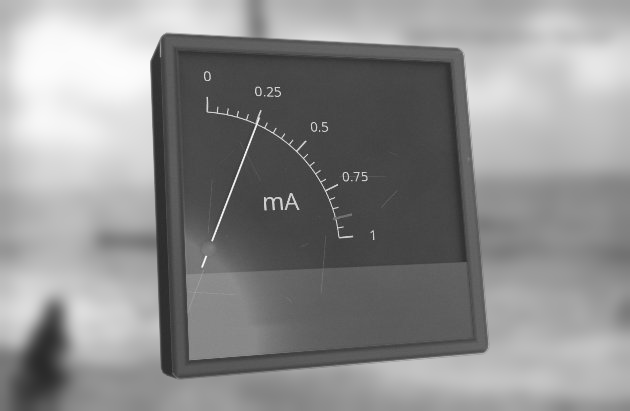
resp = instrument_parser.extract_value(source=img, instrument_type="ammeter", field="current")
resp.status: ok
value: 0.25 mA
